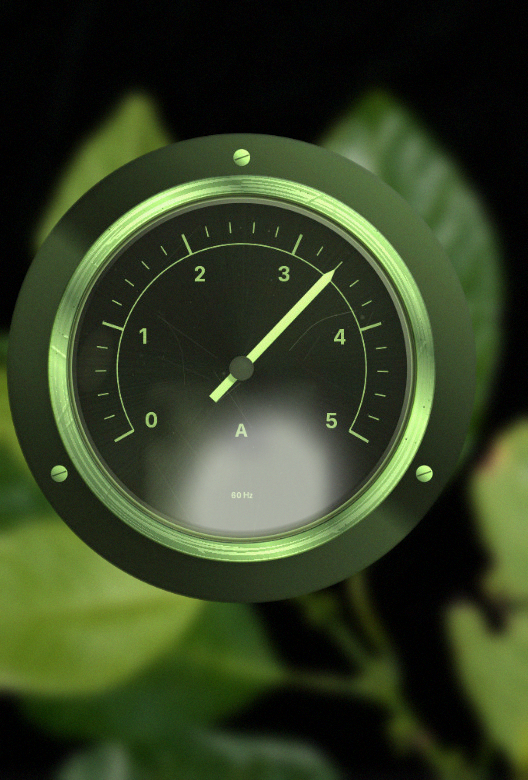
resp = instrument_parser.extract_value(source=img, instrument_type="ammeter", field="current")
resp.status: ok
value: 3.4 A
